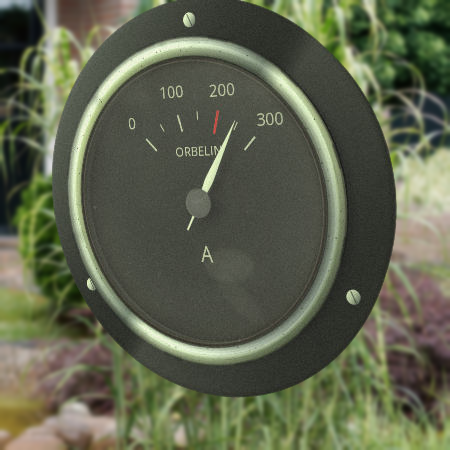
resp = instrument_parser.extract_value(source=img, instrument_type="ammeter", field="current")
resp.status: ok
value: 250 A
